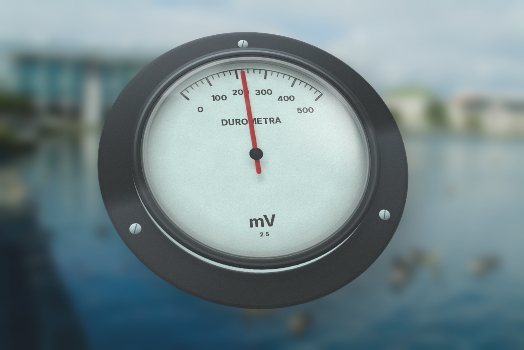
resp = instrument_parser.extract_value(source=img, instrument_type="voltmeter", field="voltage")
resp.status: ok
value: 220 mV
